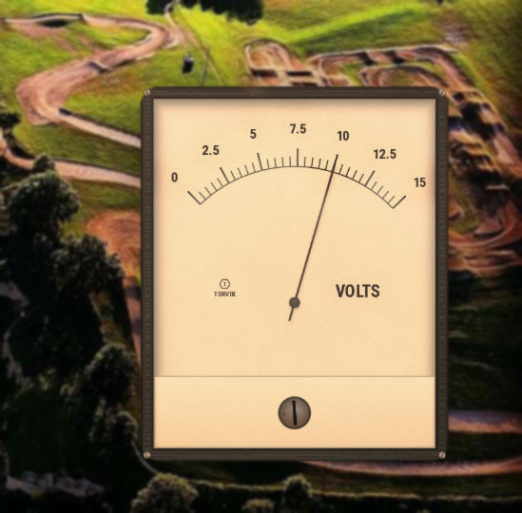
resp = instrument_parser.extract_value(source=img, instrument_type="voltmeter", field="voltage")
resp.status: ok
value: 10 V
